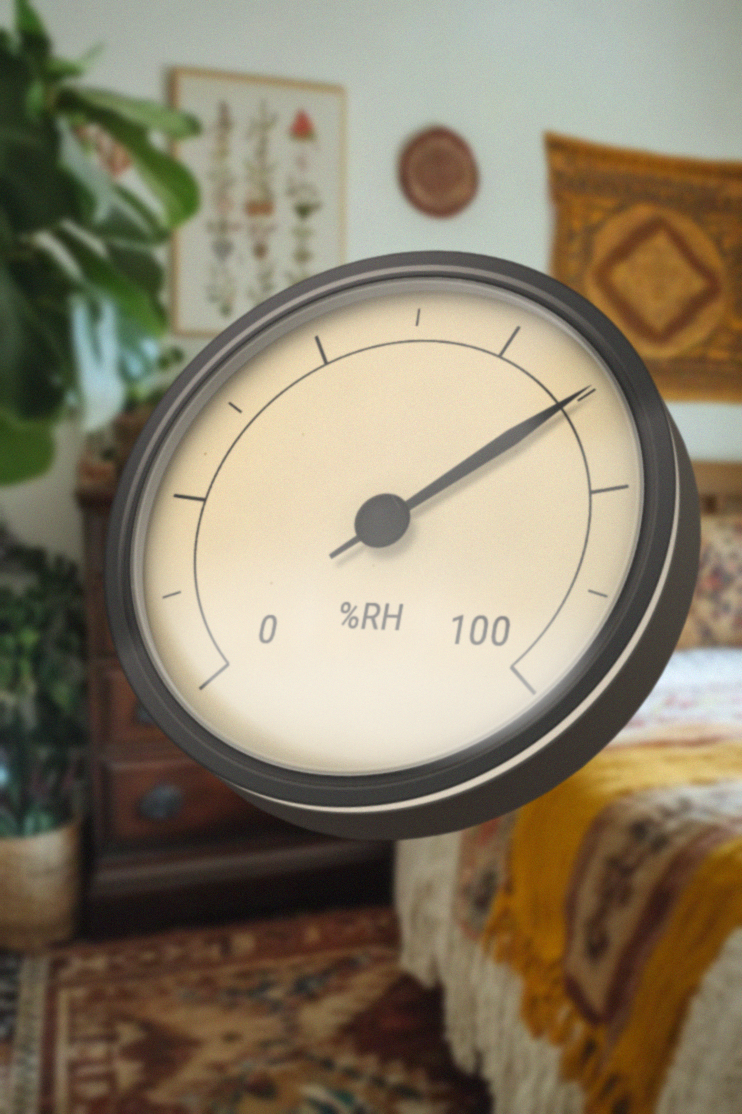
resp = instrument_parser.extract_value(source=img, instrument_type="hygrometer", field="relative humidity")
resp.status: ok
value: 70 %
